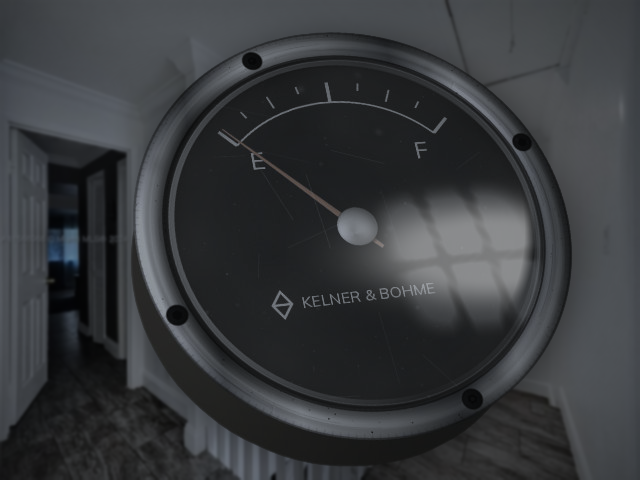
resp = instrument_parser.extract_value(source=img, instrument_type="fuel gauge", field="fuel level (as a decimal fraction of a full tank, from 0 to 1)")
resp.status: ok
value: 0
